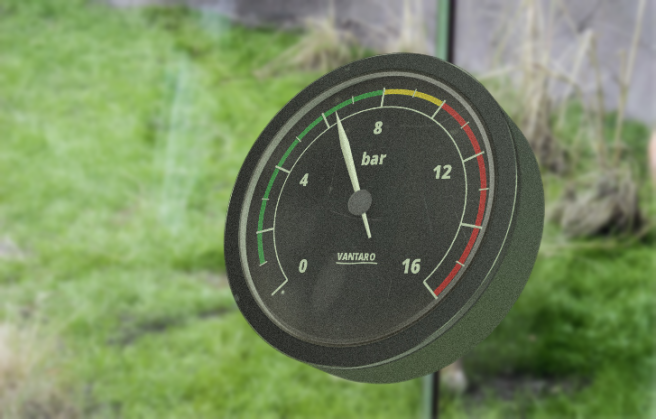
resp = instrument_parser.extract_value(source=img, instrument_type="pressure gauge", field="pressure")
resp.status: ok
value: 6.5 bar
